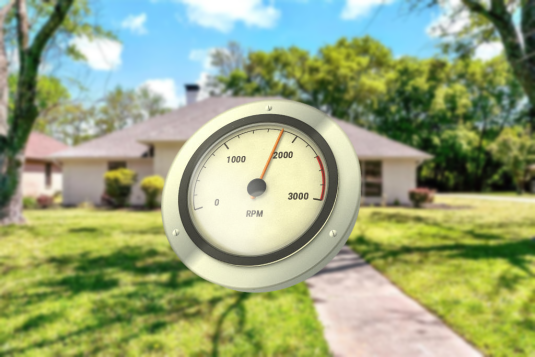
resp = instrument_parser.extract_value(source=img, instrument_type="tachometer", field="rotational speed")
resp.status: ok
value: 1800 rpm
